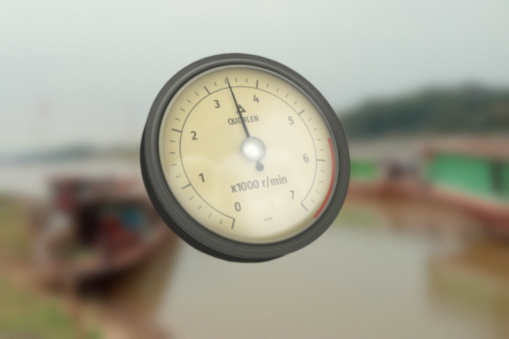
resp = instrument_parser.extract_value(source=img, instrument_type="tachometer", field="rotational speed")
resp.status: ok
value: 3400 rpm
